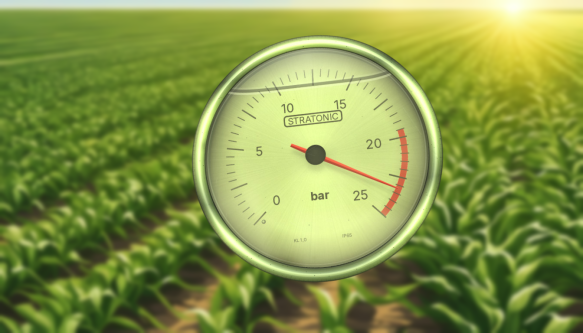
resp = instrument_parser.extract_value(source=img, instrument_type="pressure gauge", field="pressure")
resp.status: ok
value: 23.25 bar
